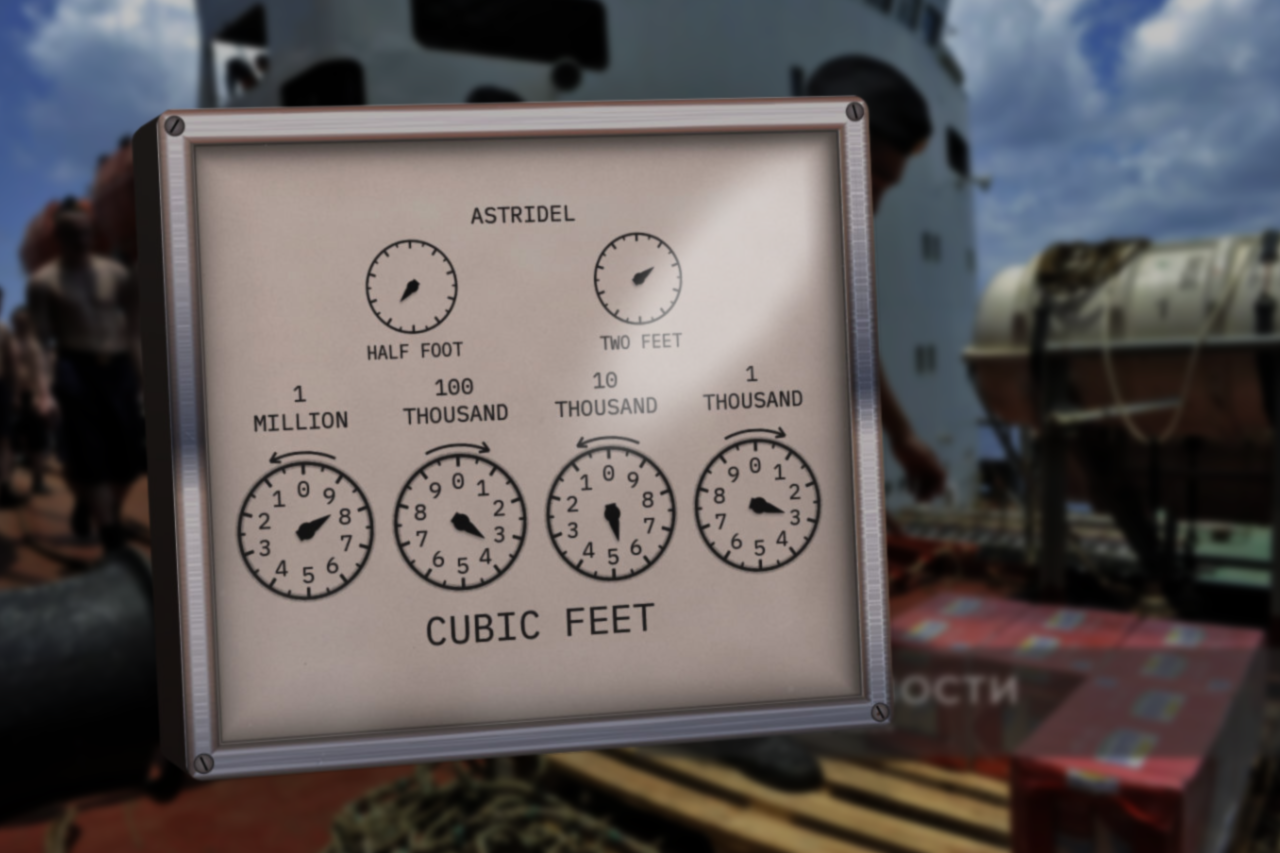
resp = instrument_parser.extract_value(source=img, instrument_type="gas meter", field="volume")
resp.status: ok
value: 835300 ft³
